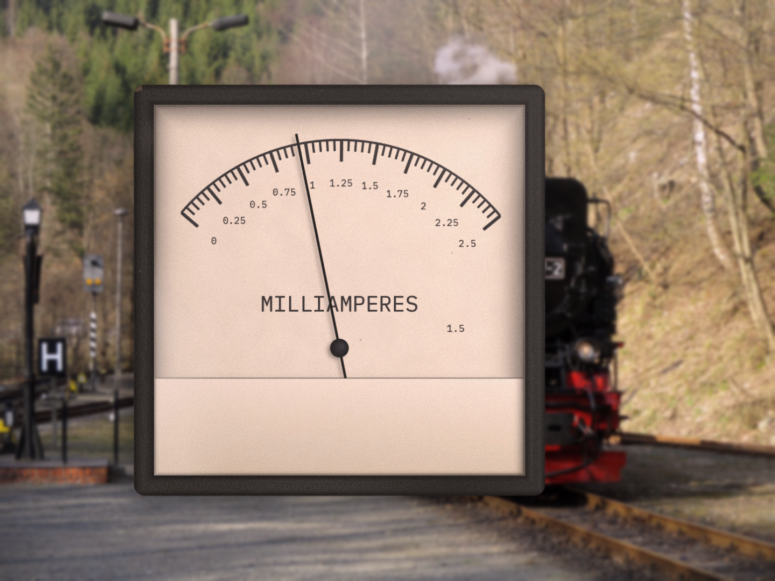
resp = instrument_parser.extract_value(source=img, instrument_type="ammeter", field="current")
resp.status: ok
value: 0.95 mA
